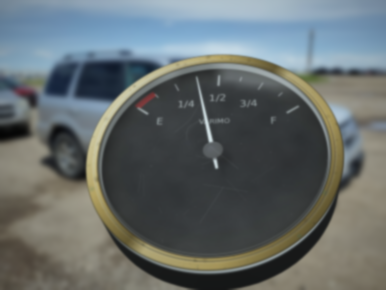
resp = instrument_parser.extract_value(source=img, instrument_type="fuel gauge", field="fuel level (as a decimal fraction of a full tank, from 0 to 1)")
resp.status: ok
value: 0.375
